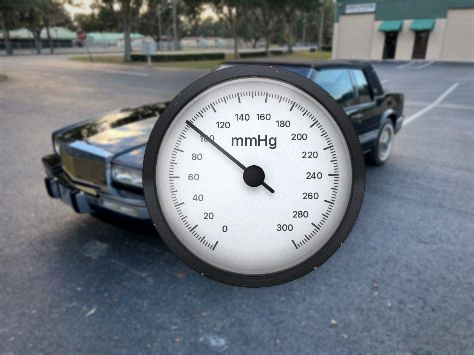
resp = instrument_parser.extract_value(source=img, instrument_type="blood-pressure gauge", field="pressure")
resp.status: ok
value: 100 mmHg
